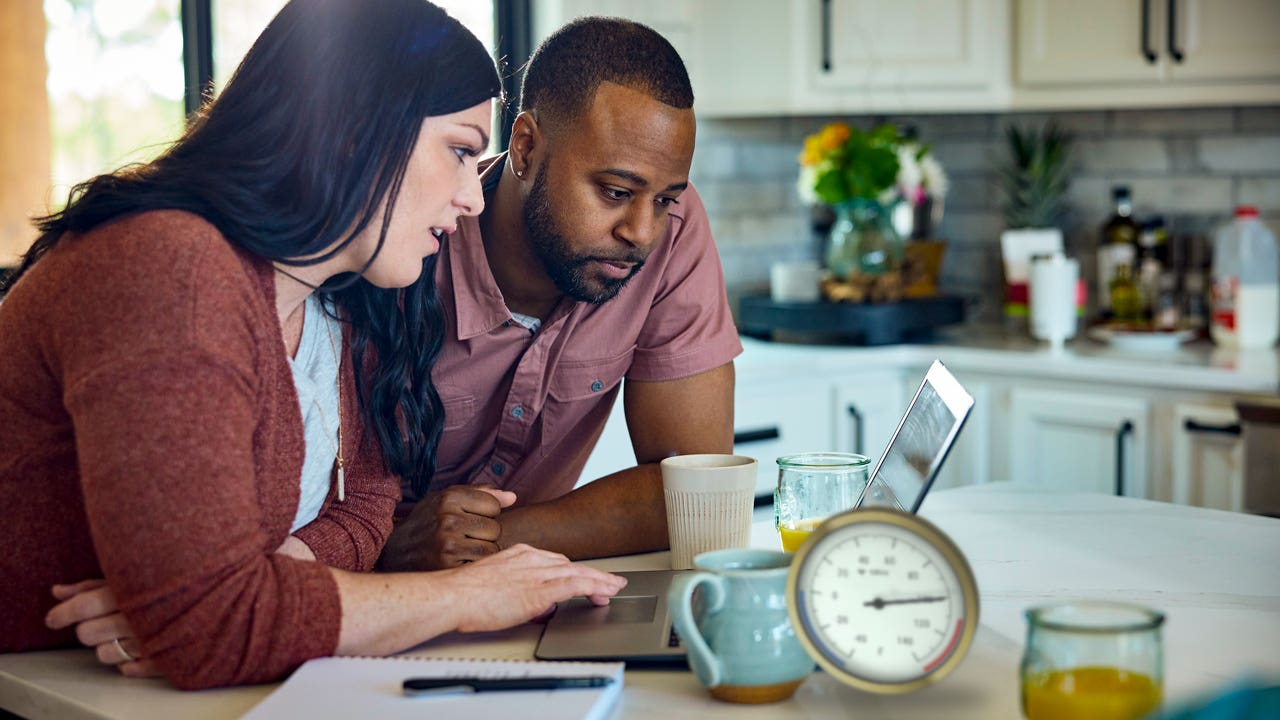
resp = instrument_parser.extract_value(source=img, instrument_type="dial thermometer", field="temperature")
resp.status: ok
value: 100 °F
